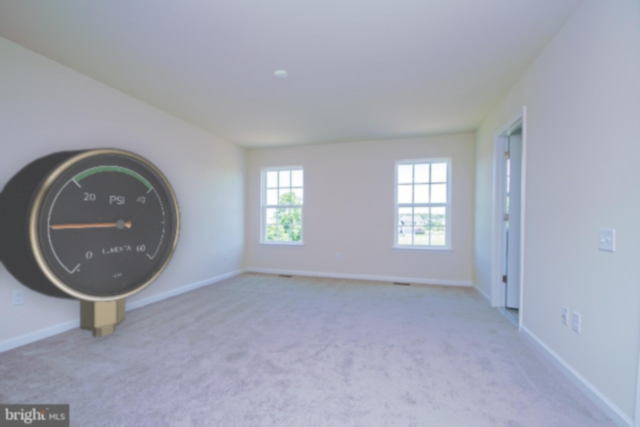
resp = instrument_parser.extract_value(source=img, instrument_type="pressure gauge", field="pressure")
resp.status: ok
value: 10 psi
